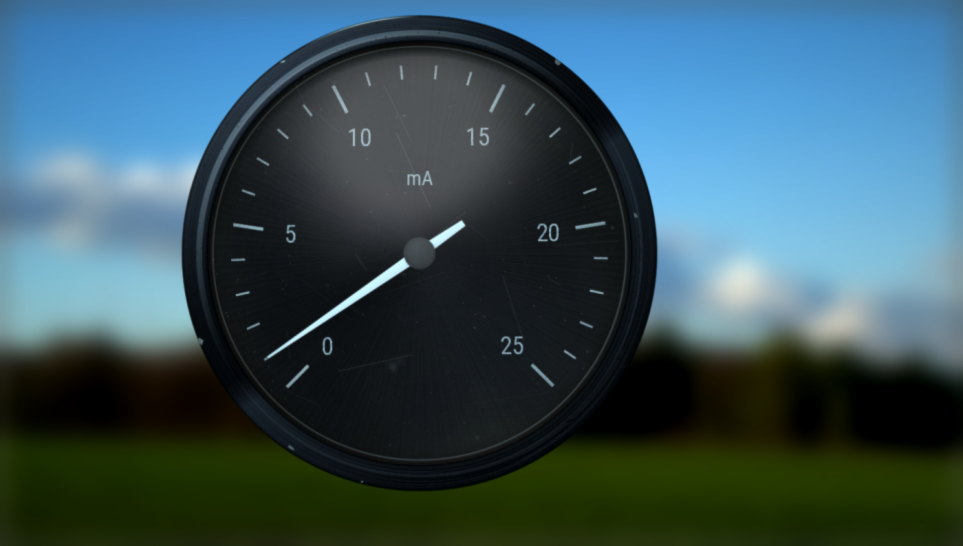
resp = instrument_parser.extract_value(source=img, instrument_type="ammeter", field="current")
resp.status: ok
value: 1 mA
